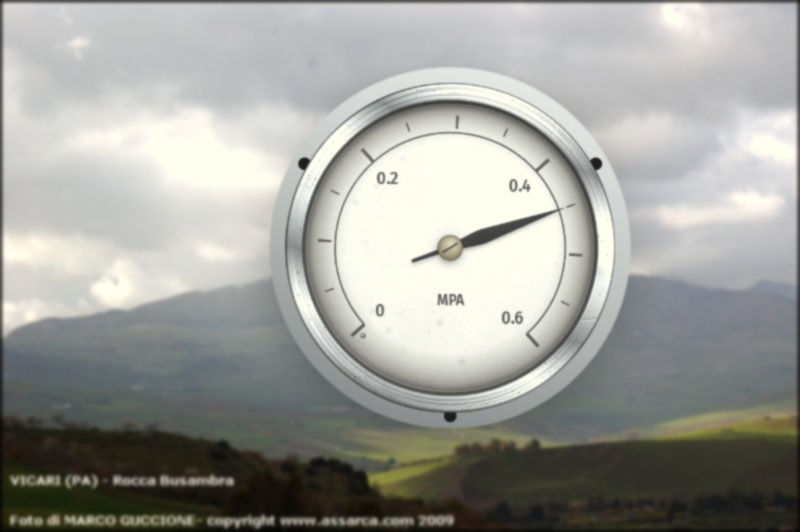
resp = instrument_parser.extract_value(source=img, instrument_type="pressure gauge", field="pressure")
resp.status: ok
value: 0.45 MPa
